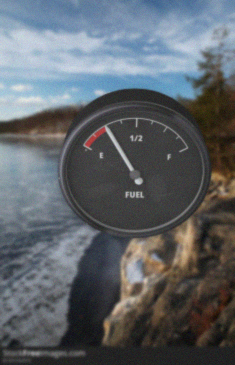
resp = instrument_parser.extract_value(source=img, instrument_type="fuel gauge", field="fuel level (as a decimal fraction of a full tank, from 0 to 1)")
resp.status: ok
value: 0.25
